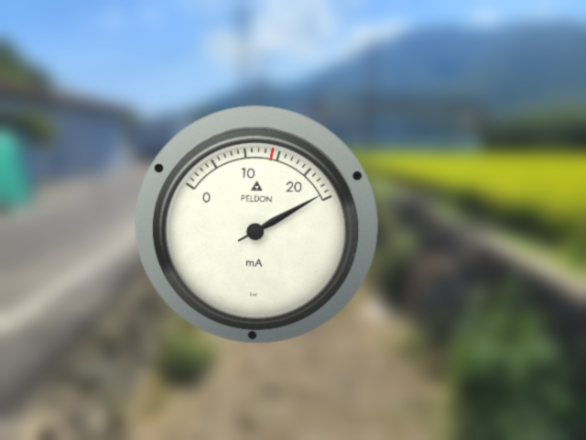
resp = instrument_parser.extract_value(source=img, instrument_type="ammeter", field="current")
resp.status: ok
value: 24 mA
